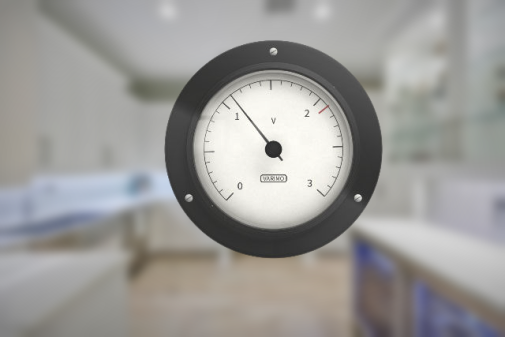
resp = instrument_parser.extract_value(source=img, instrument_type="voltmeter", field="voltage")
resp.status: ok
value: 1.1 V
